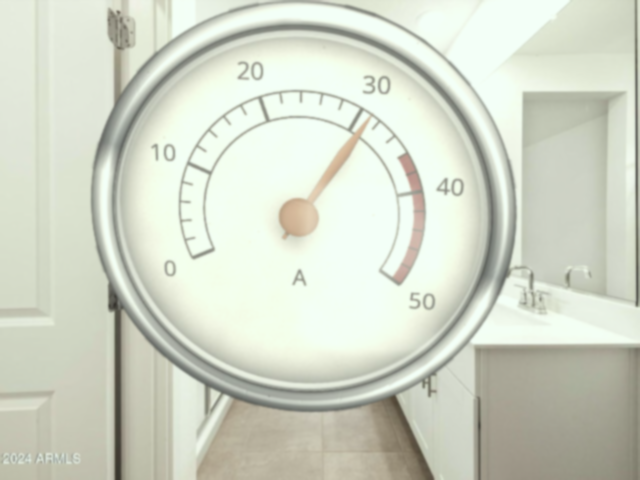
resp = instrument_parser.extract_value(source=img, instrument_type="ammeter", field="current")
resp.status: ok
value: 31 A
